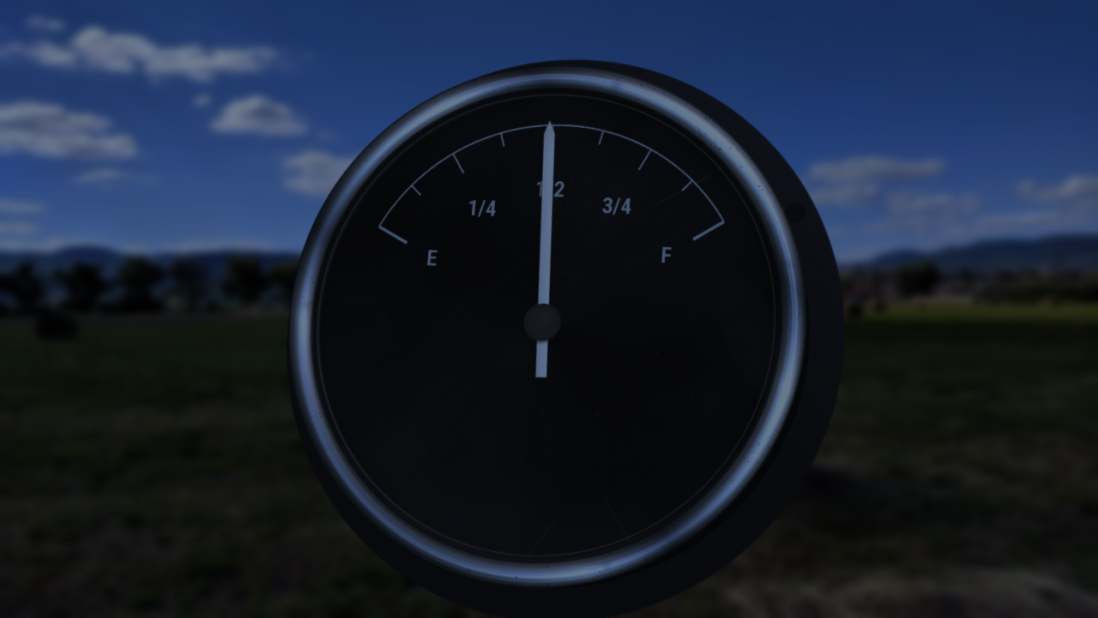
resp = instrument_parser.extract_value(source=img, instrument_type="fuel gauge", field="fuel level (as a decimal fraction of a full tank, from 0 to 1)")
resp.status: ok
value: 0.5
